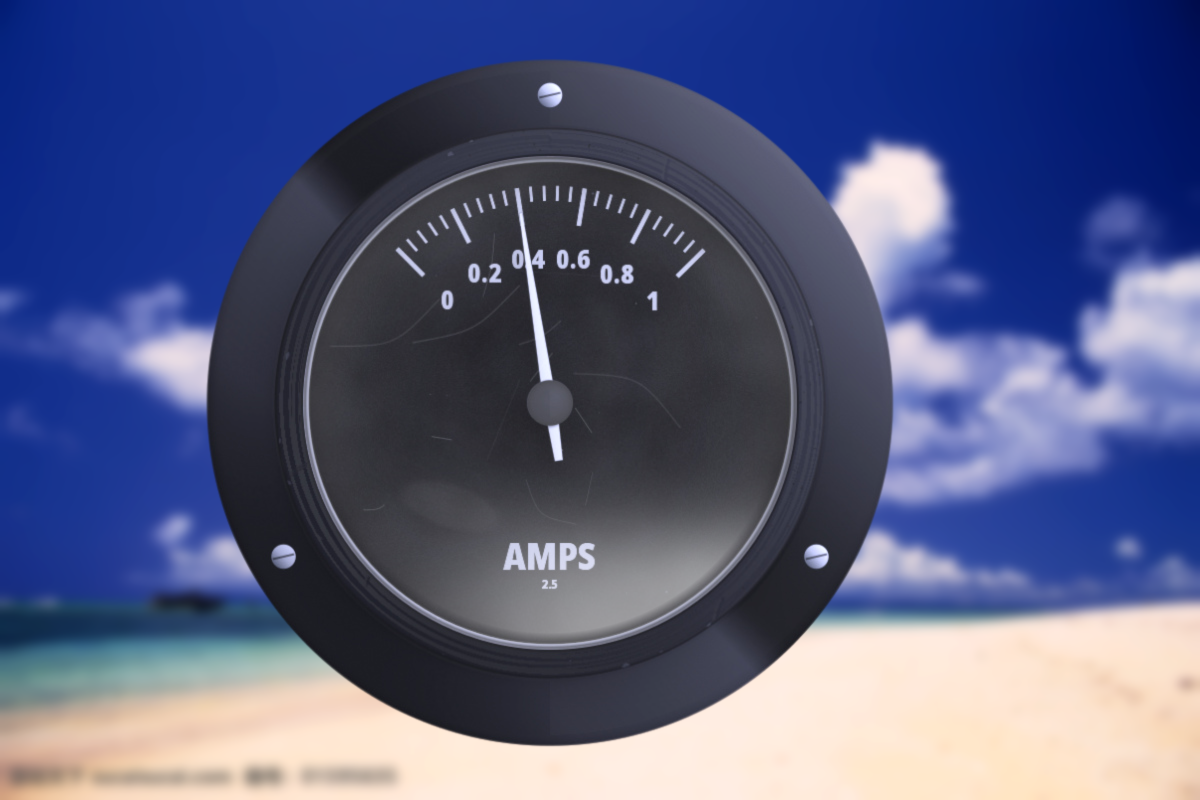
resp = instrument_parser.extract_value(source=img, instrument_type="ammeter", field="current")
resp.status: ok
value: 0.4 A
